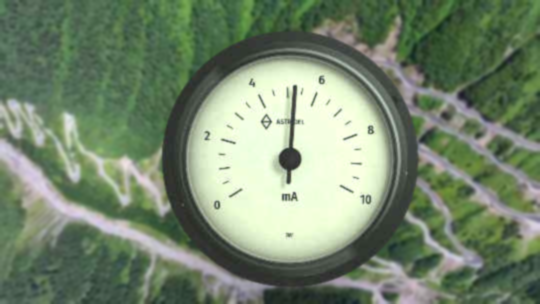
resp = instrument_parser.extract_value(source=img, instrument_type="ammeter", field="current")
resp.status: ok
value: 5.25 mA
